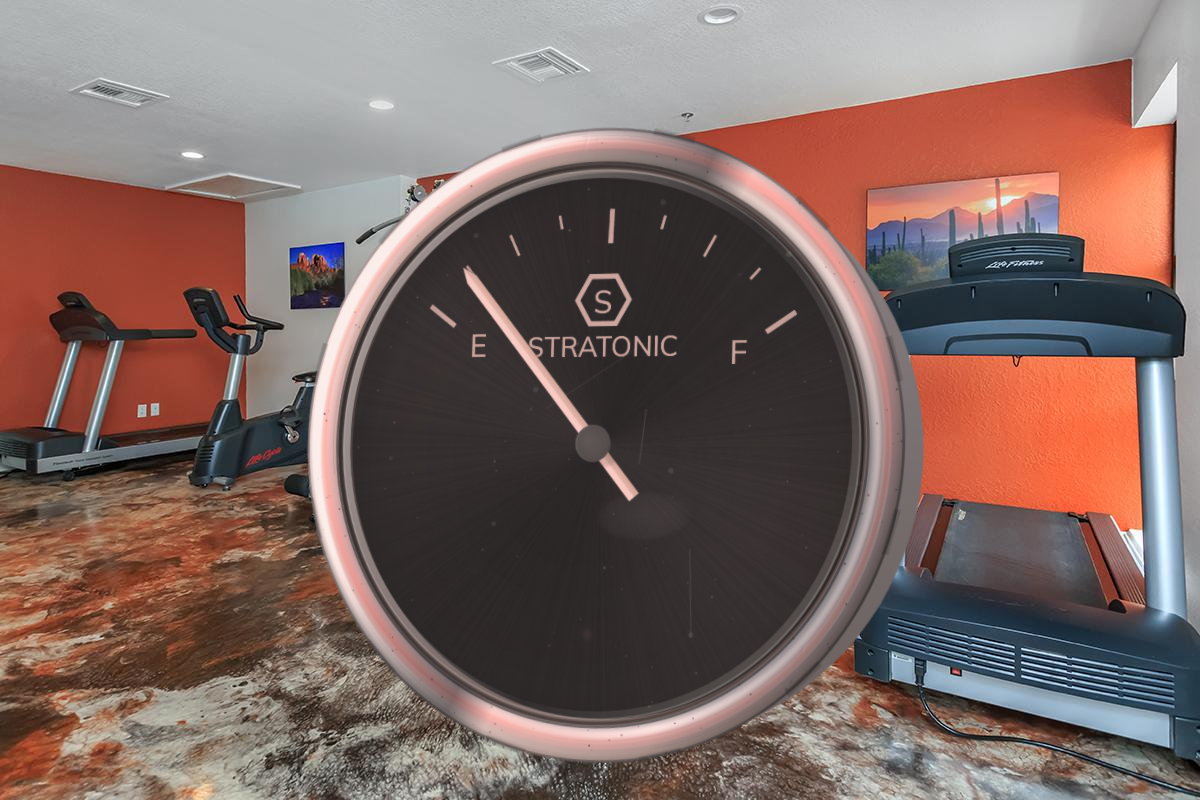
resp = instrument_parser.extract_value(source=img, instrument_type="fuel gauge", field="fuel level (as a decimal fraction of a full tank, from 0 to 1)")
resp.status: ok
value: 0.125
